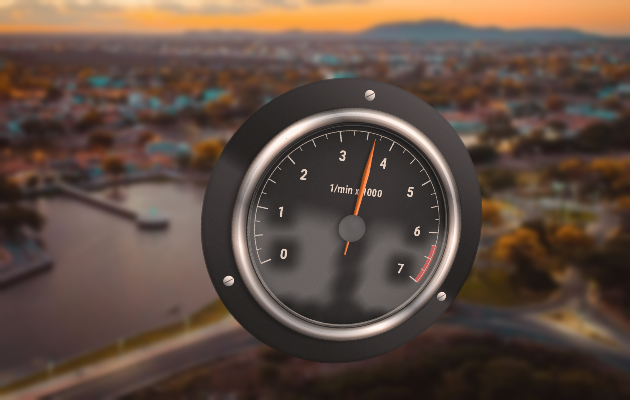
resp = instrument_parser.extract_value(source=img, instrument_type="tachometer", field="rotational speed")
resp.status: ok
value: 3625 rpm
